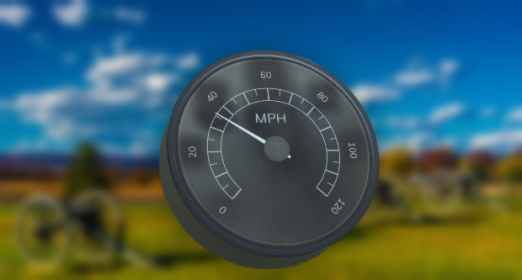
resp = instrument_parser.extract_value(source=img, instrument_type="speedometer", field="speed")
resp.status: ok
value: 35 mph
